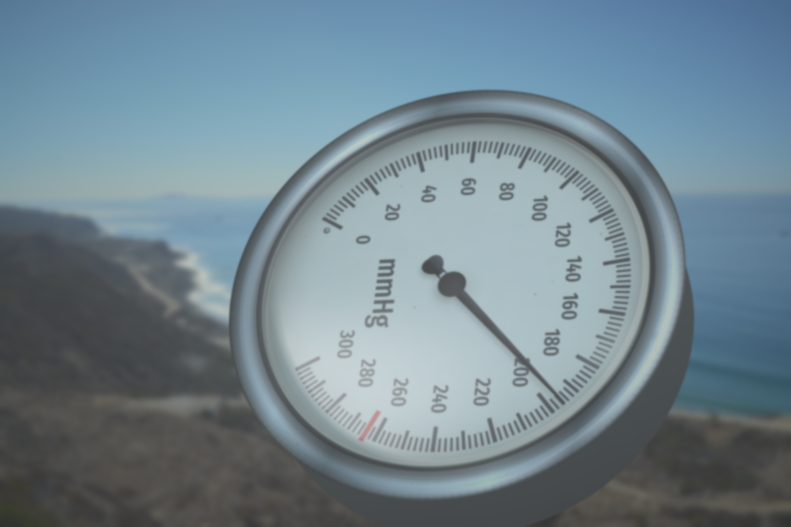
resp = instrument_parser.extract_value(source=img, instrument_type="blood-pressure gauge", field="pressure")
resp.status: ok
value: 196 mmHg
